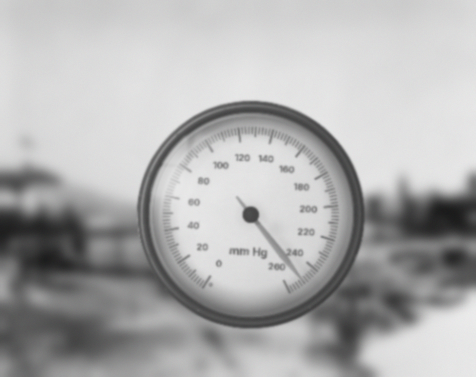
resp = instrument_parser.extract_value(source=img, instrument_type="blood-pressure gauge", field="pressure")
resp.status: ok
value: 250 mmHg
